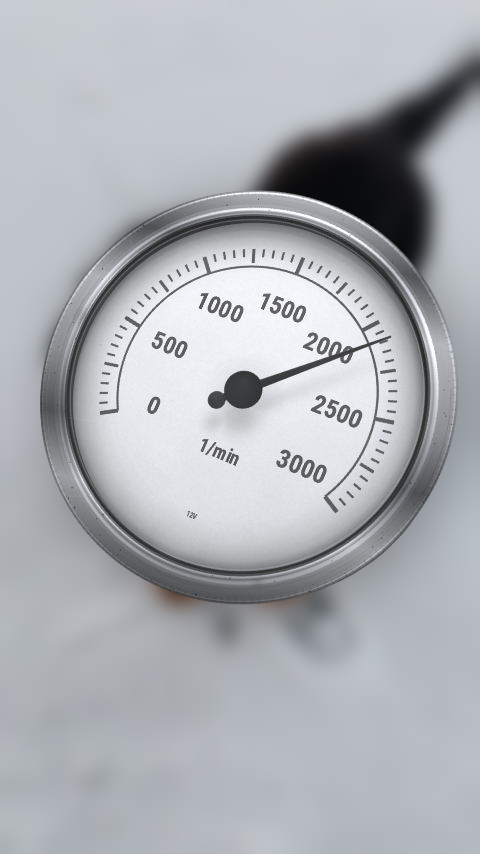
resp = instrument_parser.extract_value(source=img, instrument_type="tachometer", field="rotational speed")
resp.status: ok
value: 2100 rpm
